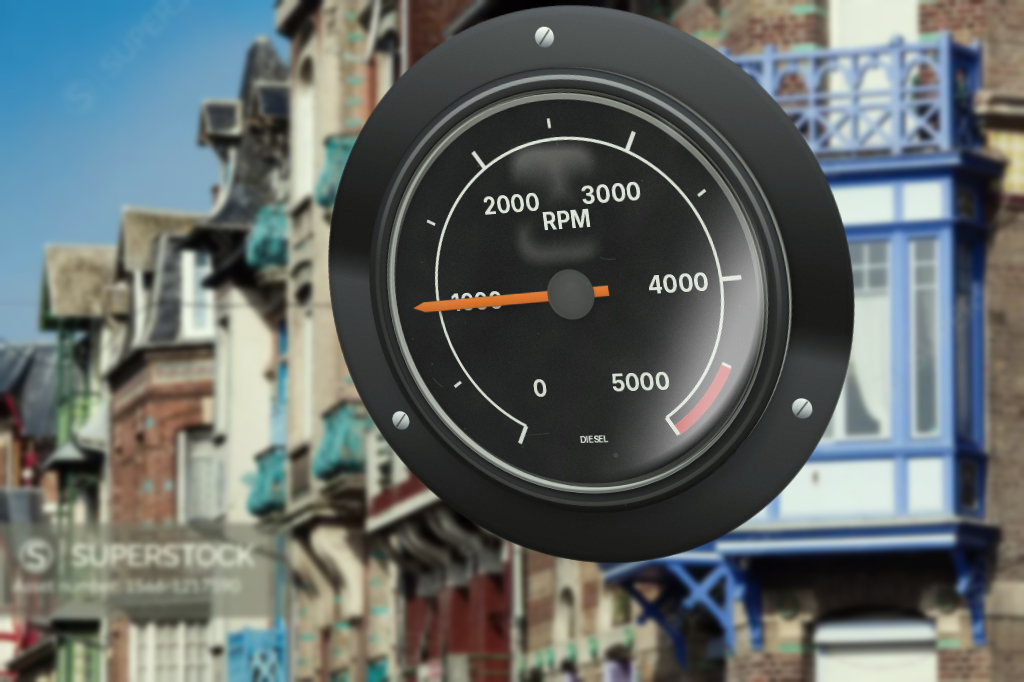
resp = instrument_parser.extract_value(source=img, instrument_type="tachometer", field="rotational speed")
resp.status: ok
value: 1000 rpm
